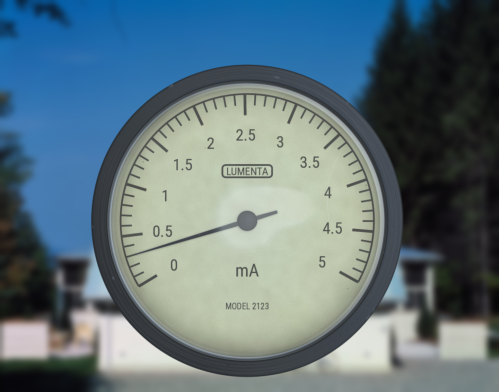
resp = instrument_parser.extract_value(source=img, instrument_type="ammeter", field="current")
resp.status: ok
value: 0.3 mA
